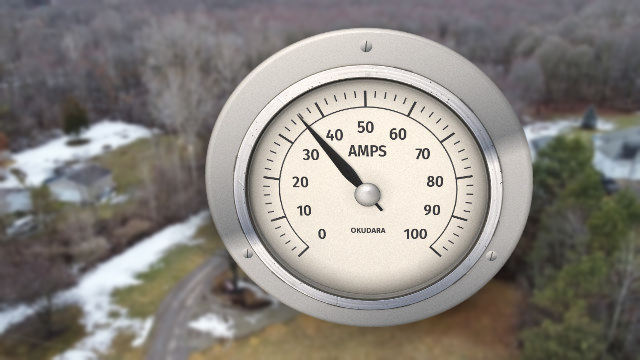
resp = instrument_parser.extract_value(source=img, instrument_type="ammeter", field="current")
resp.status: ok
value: 36 A
